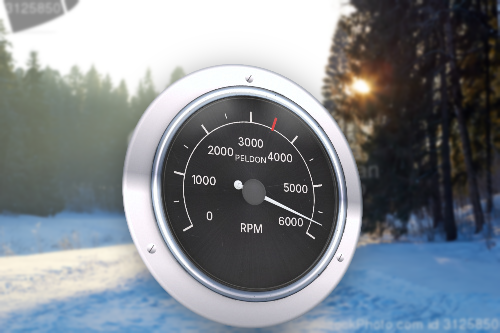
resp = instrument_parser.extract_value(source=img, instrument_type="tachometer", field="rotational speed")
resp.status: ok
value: 5750 rpm
